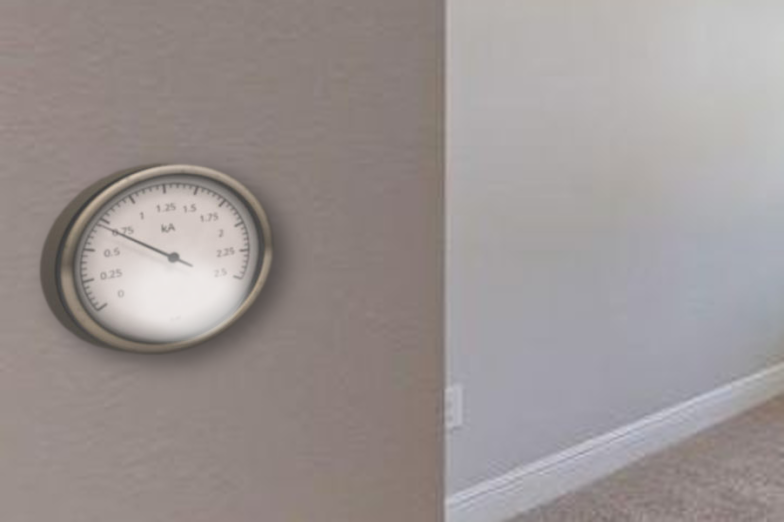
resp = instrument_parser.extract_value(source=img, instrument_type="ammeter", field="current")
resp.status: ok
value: 0.7 kA
